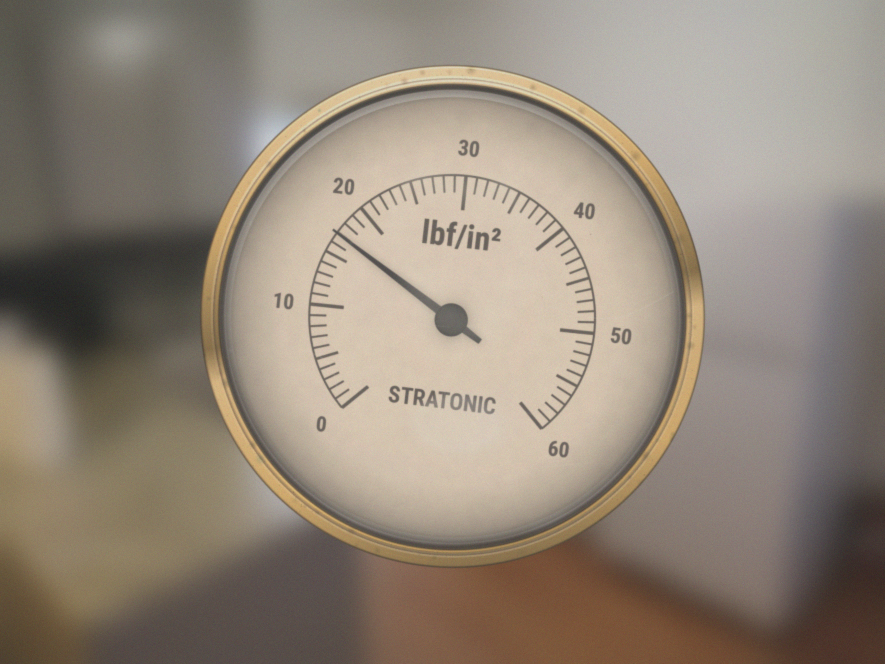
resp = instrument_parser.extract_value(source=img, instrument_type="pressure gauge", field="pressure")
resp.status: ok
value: 17 psi
